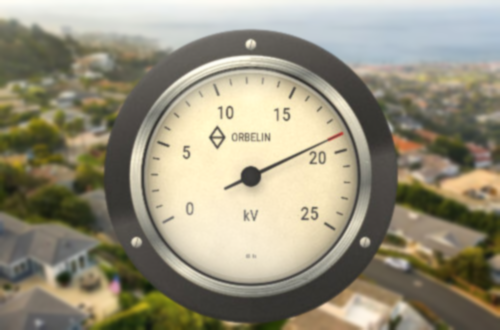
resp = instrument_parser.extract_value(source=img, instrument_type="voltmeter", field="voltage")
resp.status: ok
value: 19 kV
